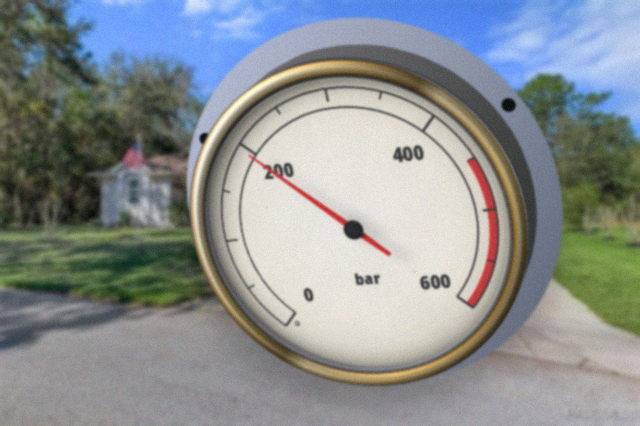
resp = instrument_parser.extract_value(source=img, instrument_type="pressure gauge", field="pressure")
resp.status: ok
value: 200 bar
